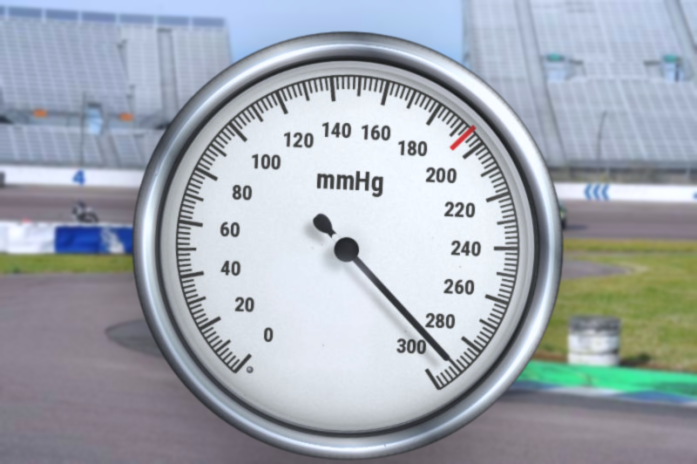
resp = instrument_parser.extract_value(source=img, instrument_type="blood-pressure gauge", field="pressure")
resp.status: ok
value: 290 mmHg
